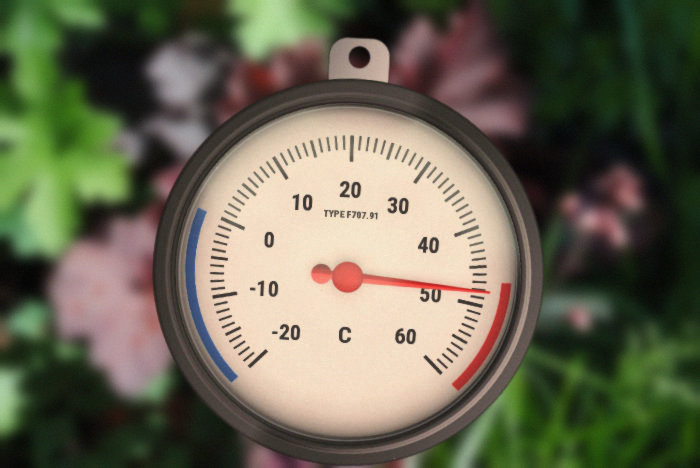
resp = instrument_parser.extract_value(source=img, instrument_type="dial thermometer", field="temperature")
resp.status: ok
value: 48 °C
